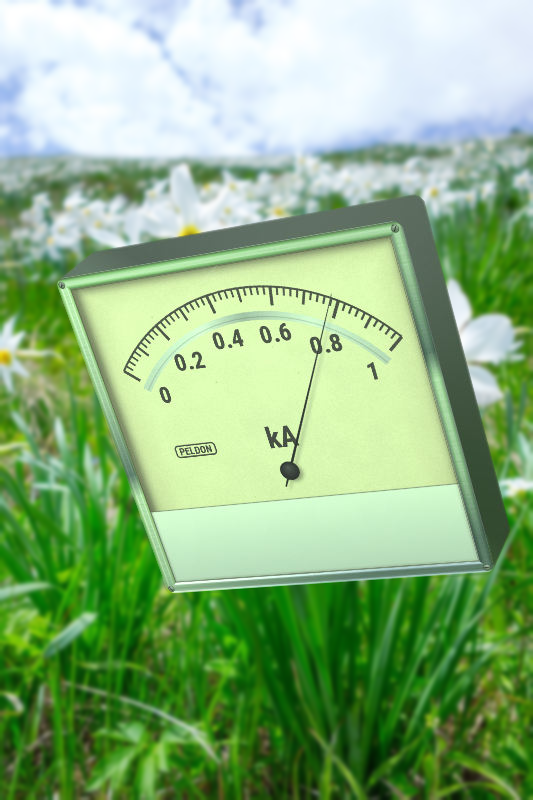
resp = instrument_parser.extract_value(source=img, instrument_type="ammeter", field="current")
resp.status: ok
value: 0.78 kA
